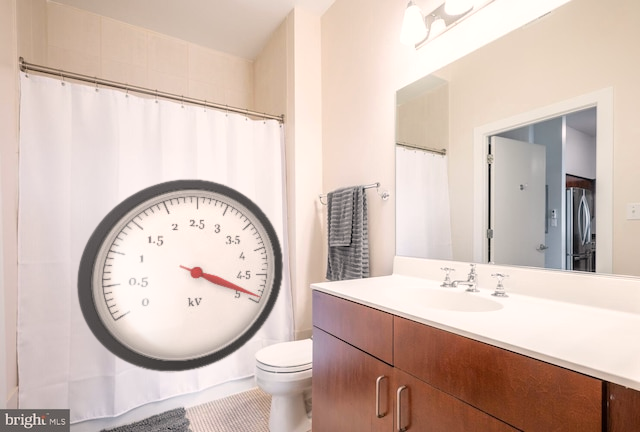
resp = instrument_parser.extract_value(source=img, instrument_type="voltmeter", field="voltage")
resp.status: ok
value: 4.9 kV
